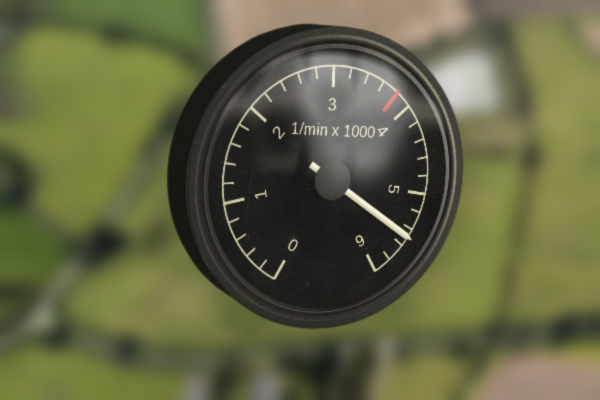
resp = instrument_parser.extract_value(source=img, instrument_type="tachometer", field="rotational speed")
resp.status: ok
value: 5500 rpm
